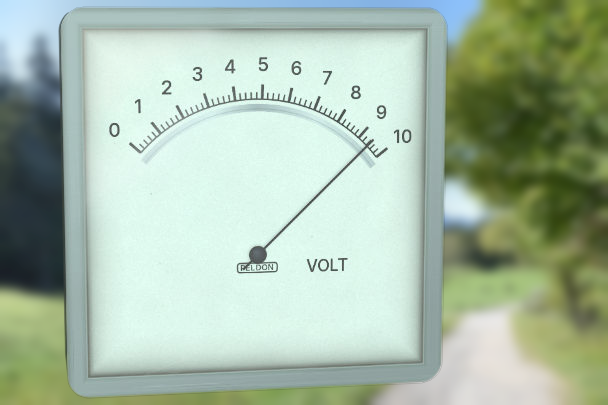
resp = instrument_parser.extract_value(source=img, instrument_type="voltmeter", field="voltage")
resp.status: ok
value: 9.4 V
